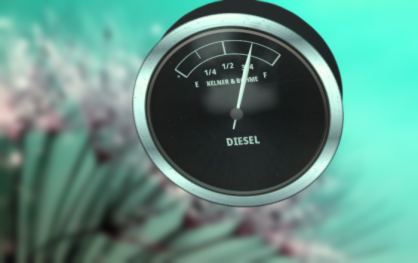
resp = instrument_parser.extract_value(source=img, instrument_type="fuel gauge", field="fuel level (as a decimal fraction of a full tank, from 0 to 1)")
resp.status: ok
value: 0.75
